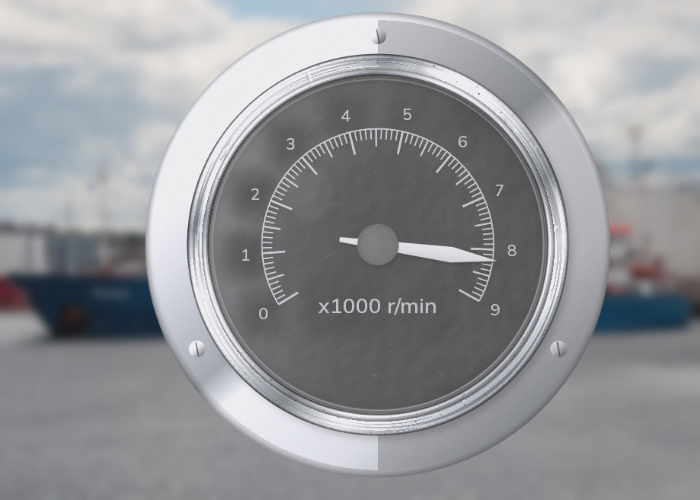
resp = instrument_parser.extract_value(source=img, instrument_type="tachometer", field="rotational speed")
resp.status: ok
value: 8200 rpm
